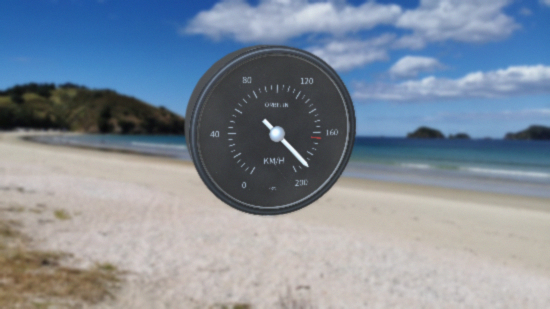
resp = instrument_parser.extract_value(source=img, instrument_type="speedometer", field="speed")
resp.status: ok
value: 190 km/h
